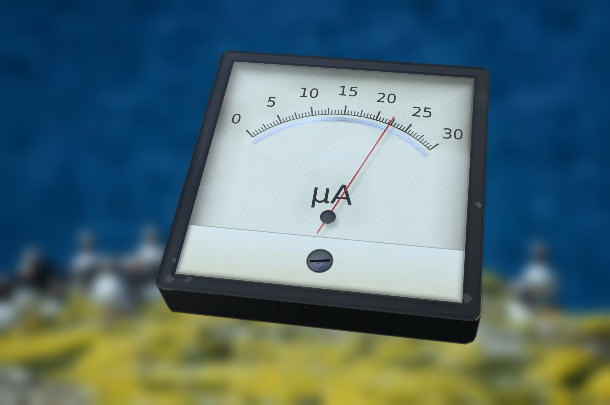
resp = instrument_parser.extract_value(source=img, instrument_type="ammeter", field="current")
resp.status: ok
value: 22.5 µA
